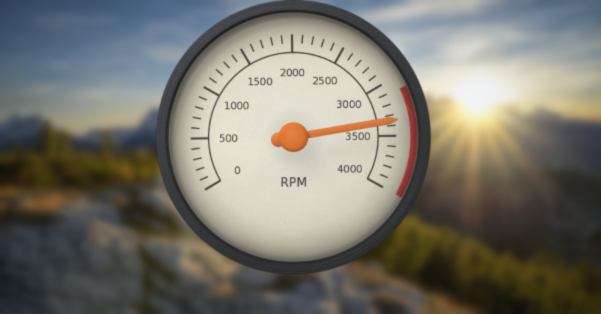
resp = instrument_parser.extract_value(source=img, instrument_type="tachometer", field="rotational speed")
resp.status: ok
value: 3350 rpm
